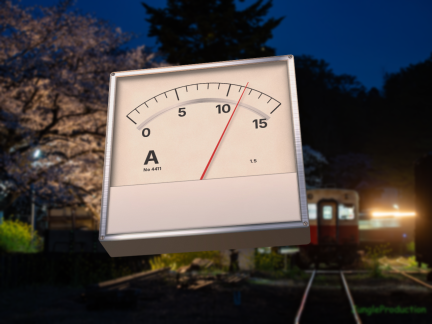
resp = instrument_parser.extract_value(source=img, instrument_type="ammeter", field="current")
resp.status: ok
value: 11.5 A
